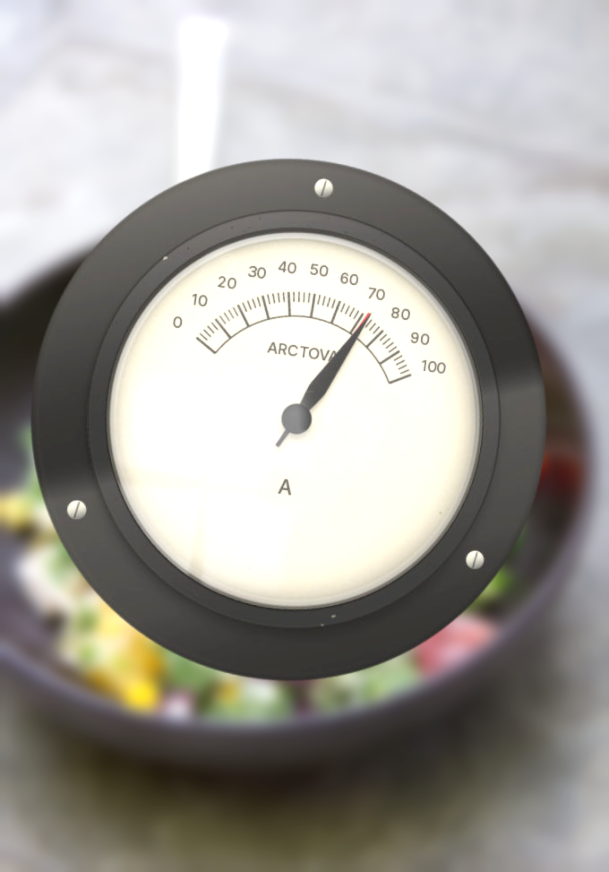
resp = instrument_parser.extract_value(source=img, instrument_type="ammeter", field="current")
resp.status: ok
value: 72 A
